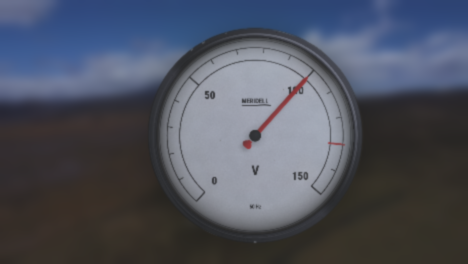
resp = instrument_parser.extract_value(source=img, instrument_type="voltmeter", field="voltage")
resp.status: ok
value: 100 V
